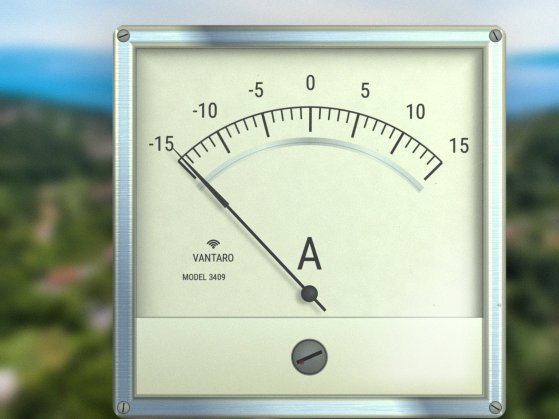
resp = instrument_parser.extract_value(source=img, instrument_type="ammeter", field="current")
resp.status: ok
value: -14.5 A
